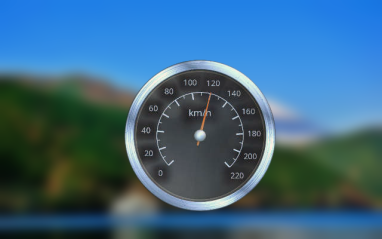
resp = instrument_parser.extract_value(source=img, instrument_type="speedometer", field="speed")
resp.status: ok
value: 120 km/h
